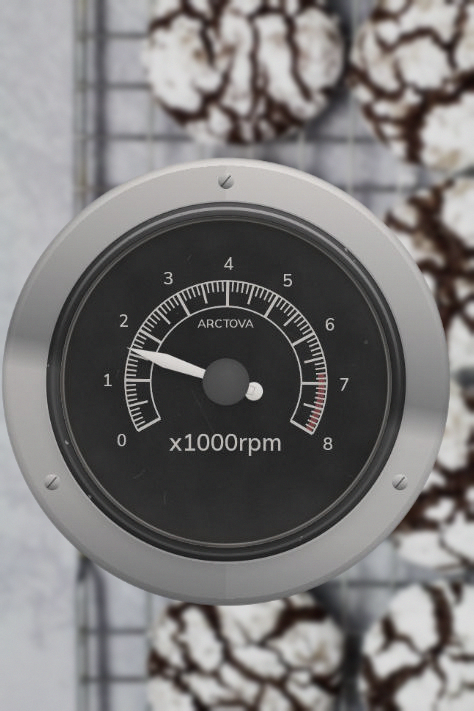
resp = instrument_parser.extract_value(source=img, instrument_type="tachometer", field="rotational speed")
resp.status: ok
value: 1600 rpm
